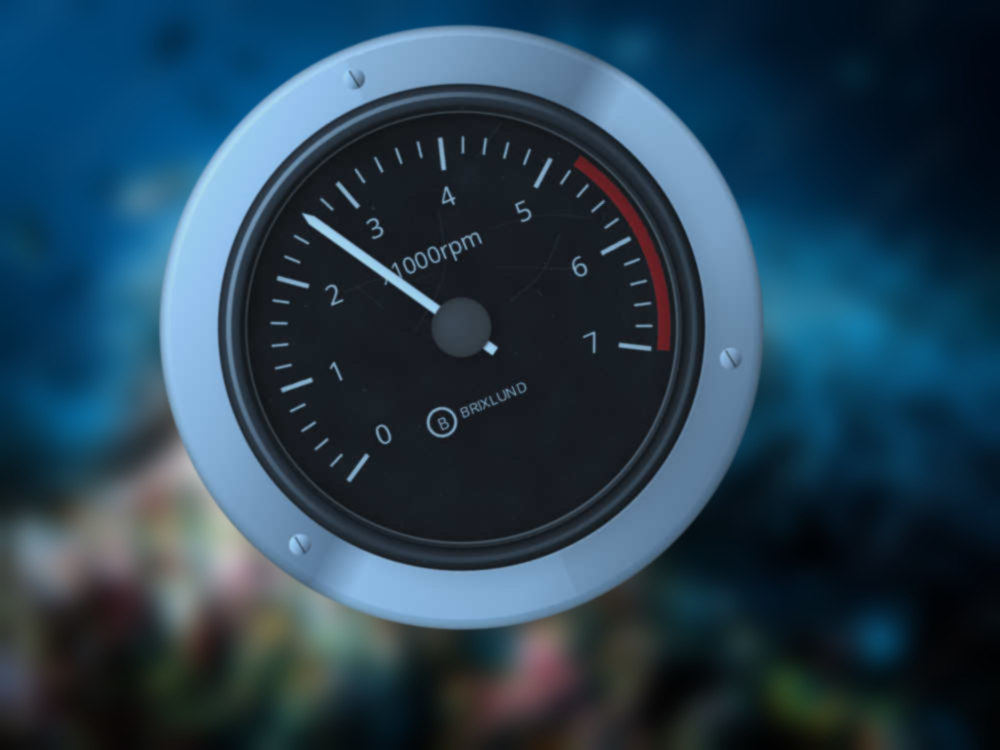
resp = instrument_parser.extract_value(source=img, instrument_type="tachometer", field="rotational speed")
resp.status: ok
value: 2600 rpm
